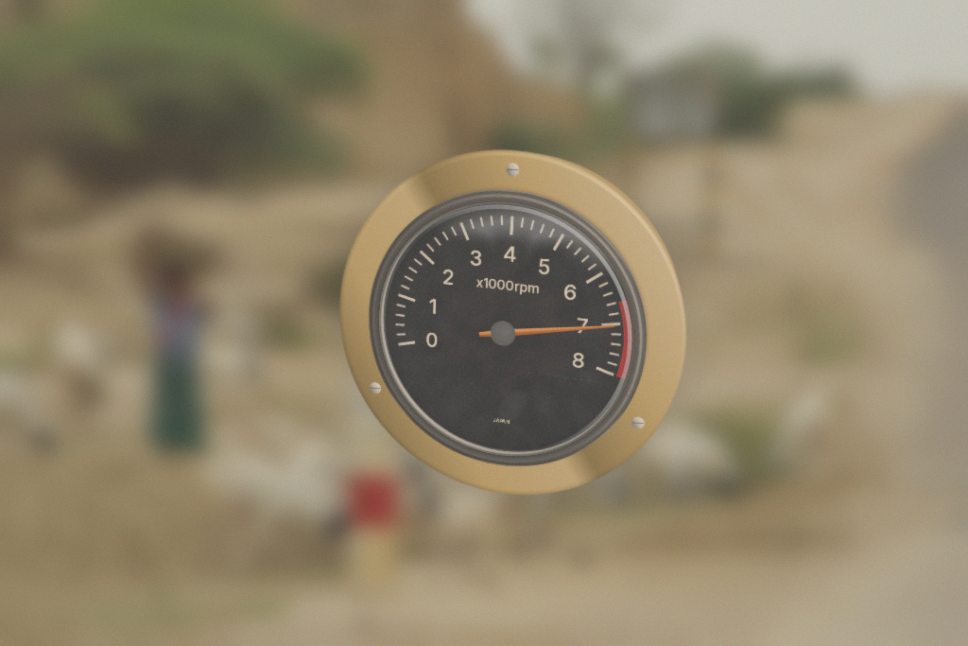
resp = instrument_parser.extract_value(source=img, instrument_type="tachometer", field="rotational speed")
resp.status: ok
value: 7000 rpm
